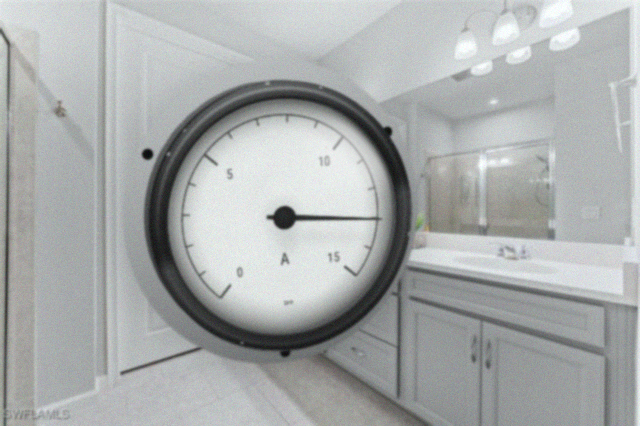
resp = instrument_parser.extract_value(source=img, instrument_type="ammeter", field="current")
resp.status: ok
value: 13 A
